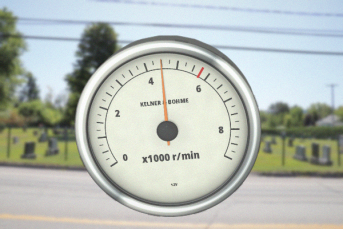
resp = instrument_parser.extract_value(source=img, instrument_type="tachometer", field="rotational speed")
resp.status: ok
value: 4500 rpm
